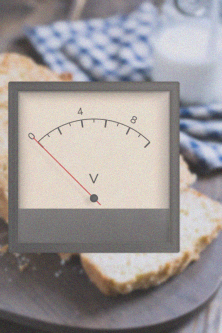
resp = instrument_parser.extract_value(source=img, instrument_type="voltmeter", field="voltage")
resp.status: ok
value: 0 V
